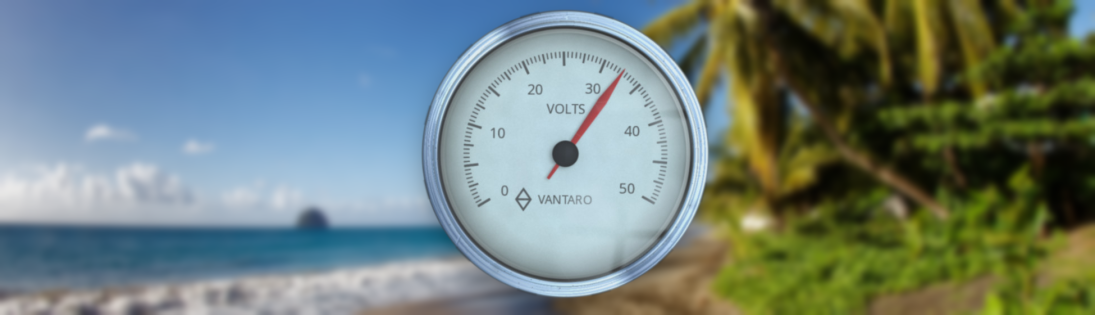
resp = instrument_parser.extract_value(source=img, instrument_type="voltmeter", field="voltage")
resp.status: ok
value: 32.5 V
